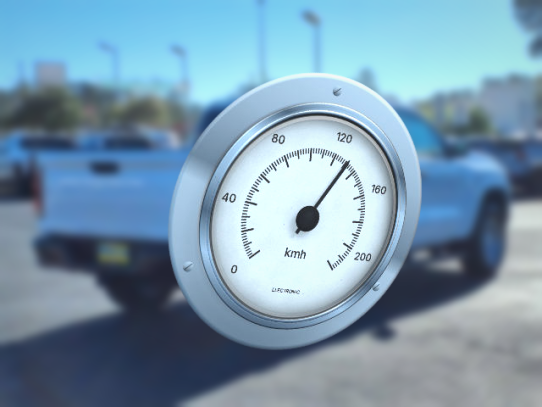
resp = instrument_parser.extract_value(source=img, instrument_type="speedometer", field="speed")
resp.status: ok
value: 130 km/h
